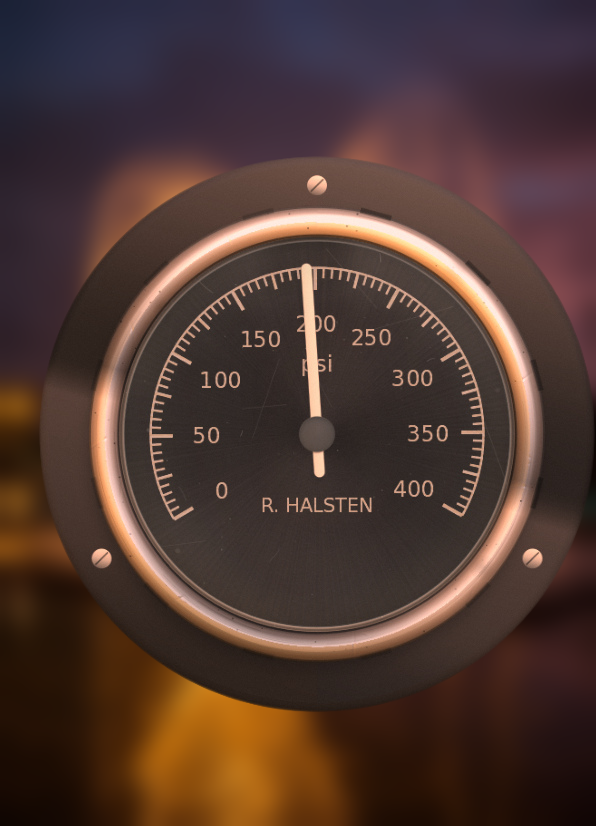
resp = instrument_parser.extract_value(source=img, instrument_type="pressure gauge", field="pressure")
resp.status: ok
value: 195 psi
